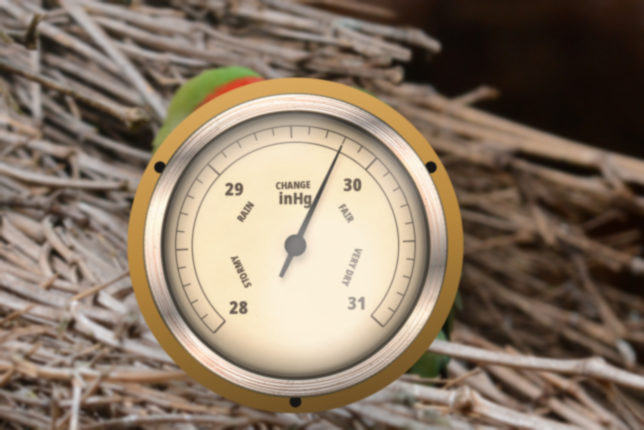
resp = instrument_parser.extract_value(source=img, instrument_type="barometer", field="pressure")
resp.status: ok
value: 29.8 inHg
